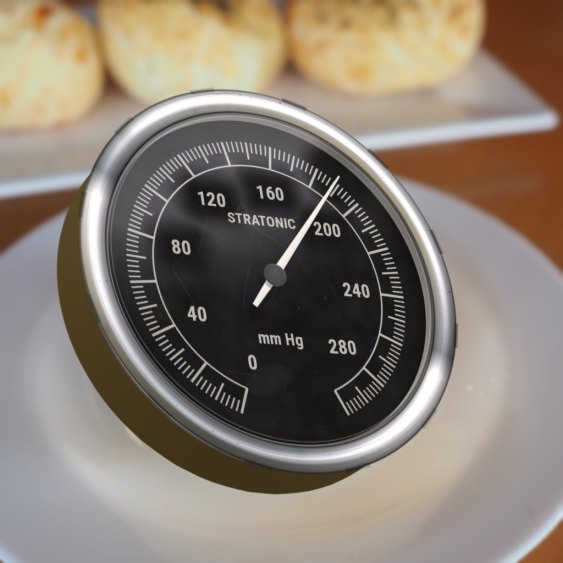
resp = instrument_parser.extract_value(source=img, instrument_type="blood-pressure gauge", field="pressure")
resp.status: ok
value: 188 mmHg
